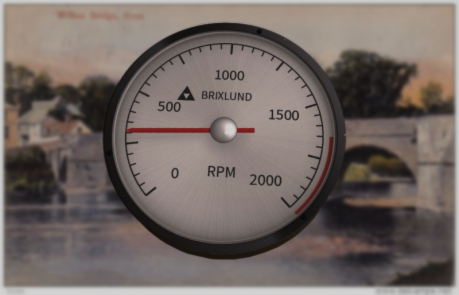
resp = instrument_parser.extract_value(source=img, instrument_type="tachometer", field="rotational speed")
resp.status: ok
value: 300 rpm
